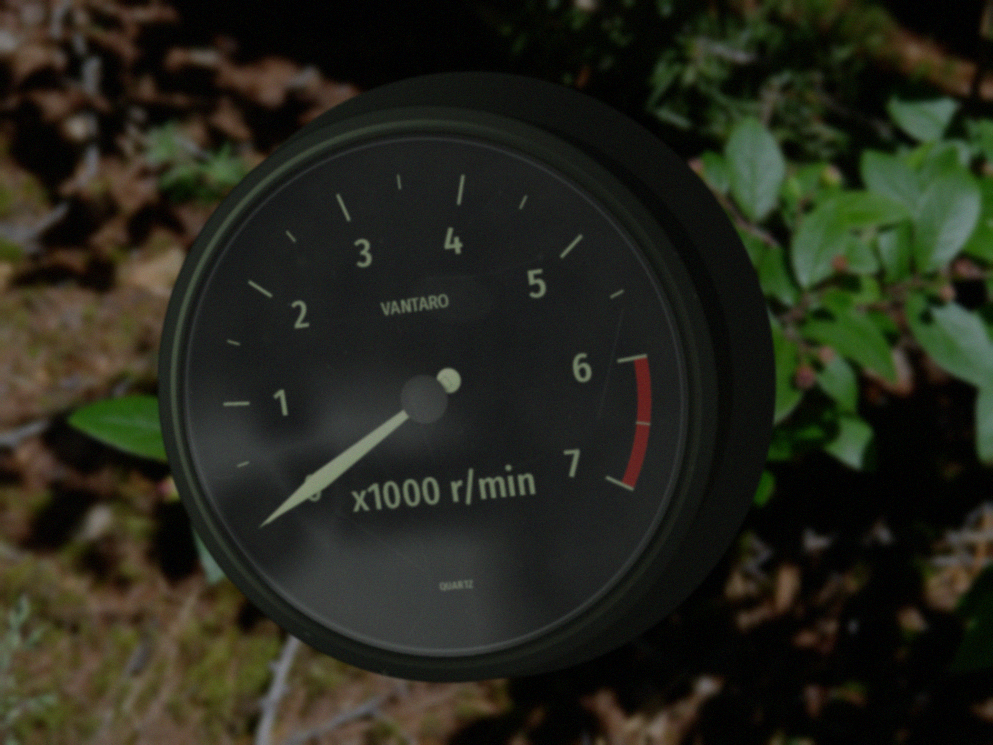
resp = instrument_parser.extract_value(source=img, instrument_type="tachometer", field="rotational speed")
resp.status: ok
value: 0 rpm
